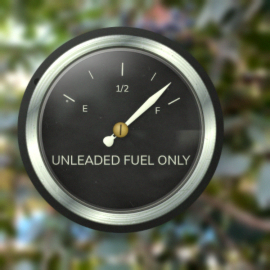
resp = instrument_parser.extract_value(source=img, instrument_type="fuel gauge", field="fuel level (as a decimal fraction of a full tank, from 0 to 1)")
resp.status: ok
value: 0.875
